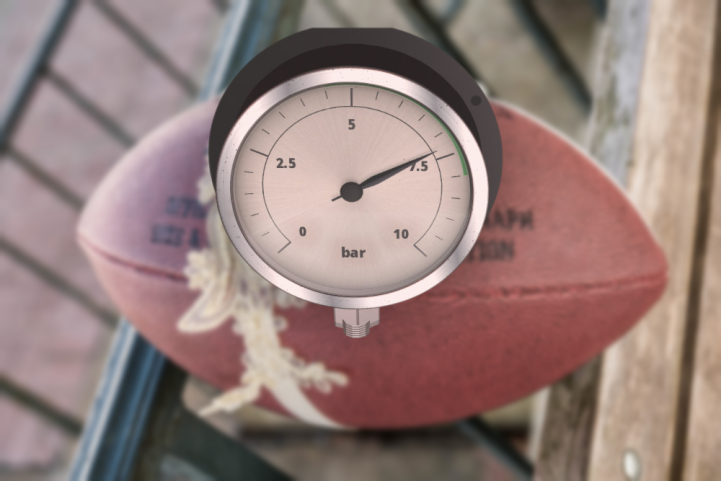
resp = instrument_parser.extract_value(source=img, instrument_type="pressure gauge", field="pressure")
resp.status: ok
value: 7.25 bar
